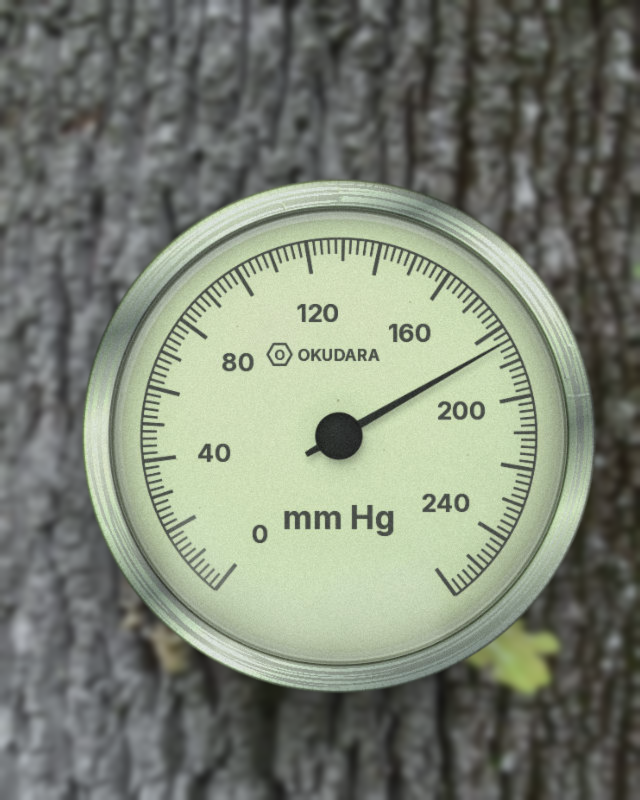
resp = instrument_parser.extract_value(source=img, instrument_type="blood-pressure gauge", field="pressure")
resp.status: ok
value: 184 mmHg
